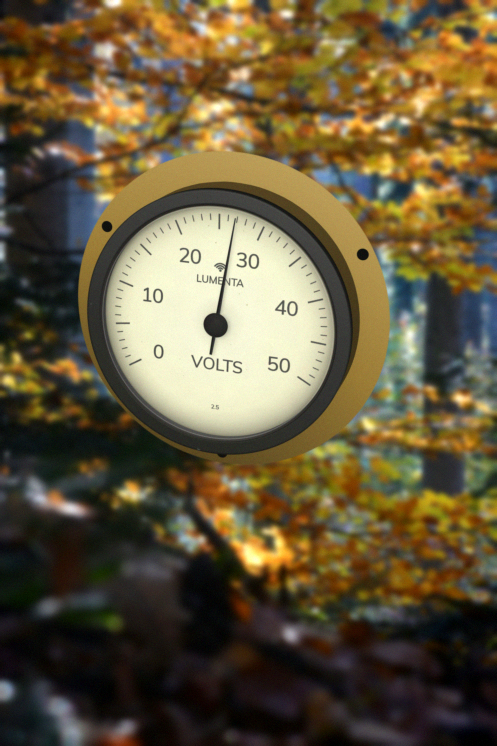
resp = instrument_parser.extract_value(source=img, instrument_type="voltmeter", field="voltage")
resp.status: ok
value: 27 V
